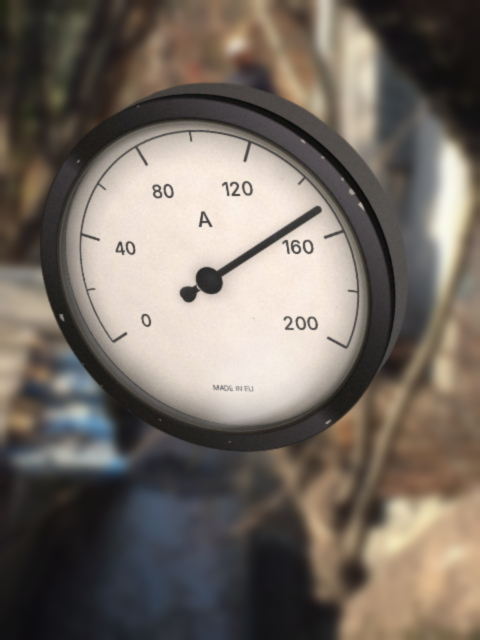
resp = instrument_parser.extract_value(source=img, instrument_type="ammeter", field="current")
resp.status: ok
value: 150 A
